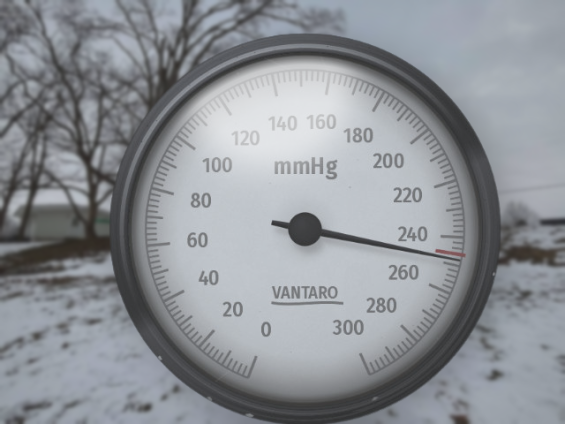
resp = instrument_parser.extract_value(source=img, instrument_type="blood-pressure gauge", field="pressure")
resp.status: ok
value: 248 mmHg
